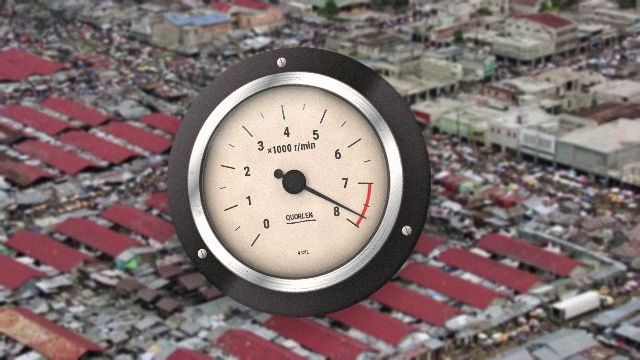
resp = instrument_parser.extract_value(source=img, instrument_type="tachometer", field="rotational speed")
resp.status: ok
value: 7750 rpm
